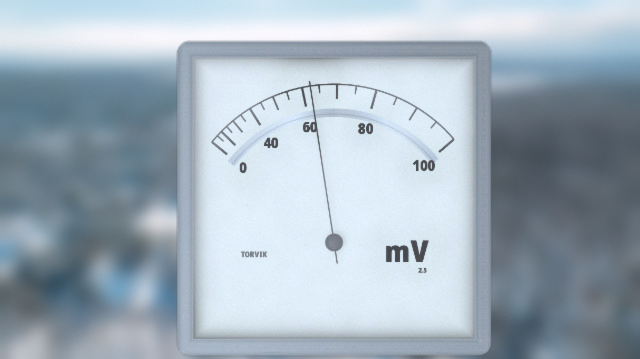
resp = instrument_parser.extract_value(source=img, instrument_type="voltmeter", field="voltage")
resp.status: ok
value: 62.5 mV
